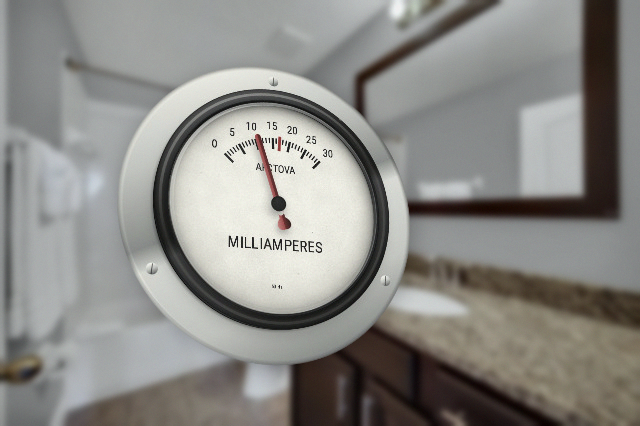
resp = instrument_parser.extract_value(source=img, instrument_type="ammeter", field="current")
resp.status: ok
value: 10 mA
